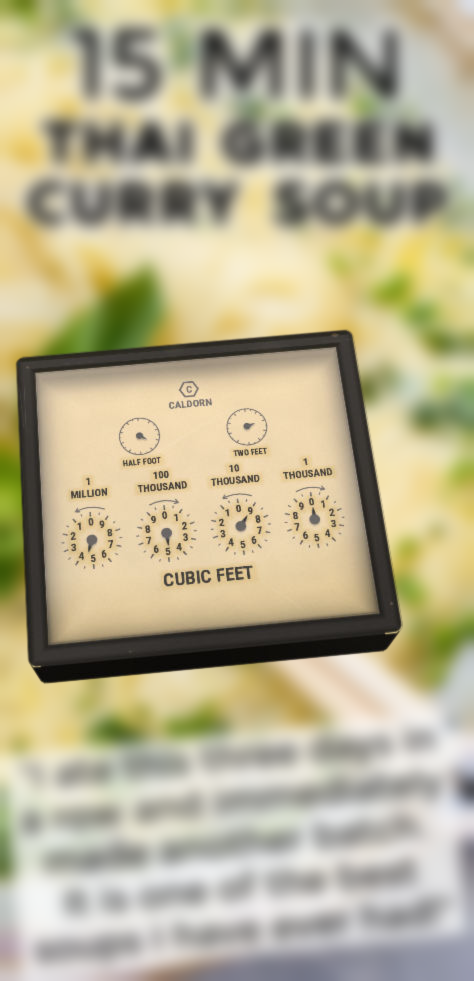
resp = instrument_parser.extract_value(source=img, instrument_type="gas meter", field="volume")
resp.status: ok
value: 449000 ft³
